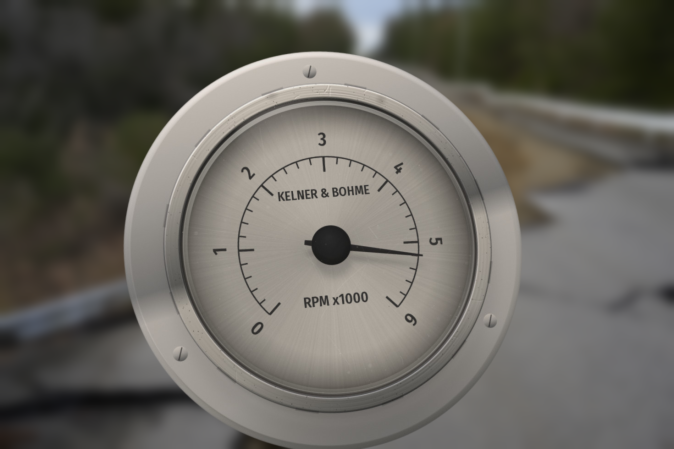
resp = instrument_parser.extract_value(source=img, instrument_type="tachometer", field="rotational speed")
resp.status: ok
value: 5200 rpm
